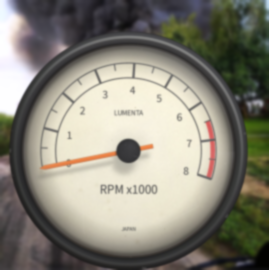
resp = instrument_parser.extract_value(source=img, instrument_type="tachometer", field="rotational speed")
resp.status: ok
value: 0 rpm
